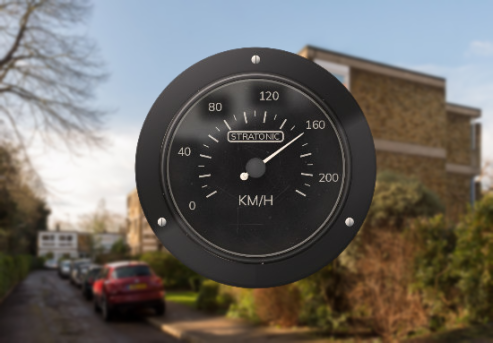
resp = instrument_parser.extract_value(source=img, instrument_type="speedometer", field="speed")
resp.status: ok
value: 160 km/h
